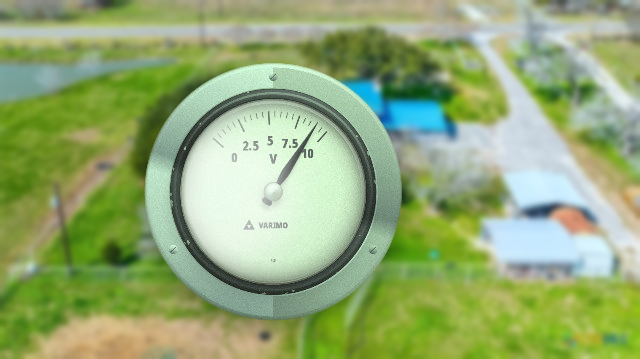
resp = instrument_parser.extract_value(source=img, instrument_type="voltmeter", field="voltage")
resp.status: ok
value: 9 V
